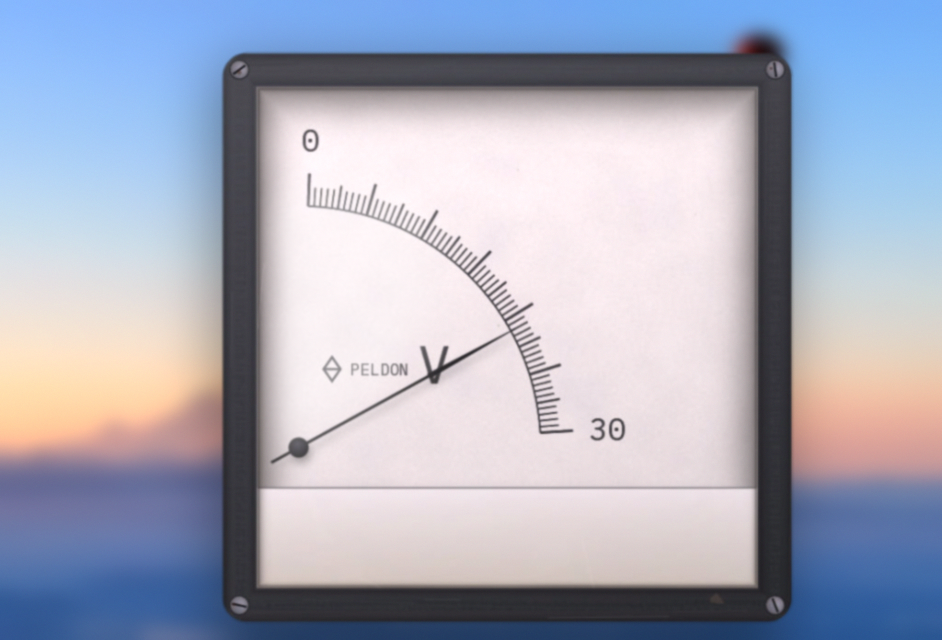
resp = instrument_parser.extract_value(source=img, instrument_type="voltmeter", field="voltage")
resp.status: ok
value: 21 V
